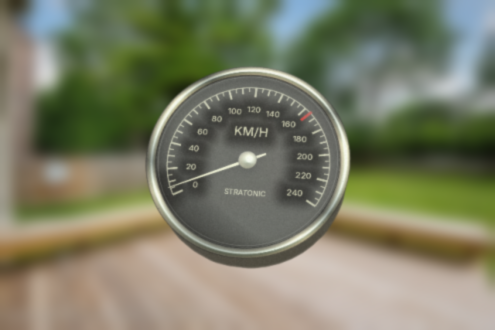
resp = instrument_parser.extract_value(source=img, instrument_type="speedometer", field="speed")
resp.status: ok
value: 5 km/h
